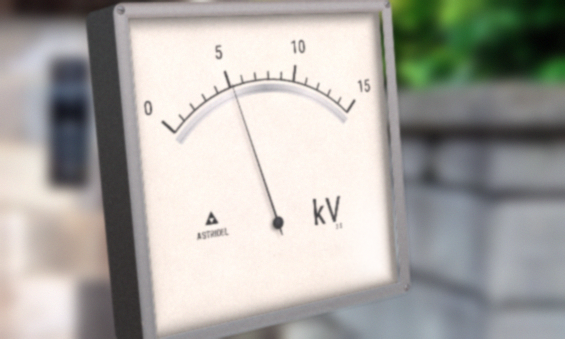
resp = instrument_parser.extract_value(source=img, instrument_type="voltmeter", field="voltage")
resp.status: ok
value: 5 kV
